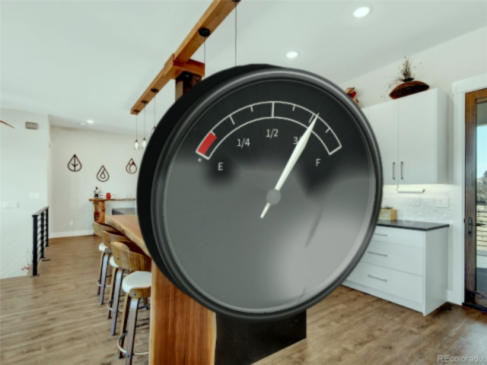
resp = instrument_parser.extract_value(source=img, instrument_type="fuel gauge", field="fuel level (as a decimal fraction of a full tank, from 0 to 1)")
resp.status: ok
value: 0.75
